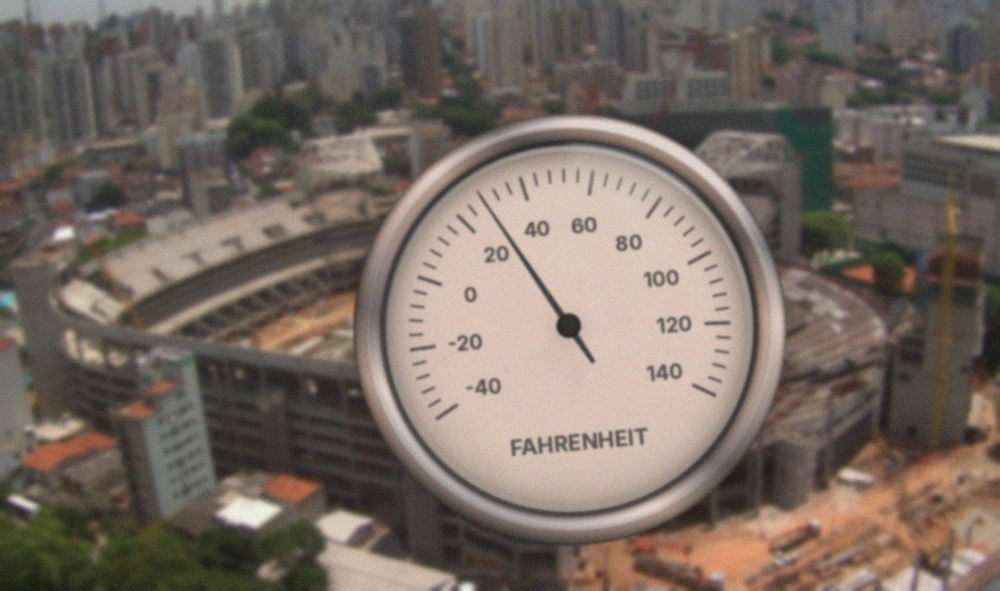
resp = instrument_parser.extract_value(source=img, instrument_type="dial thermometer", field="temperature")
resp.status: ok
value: 28 °F
